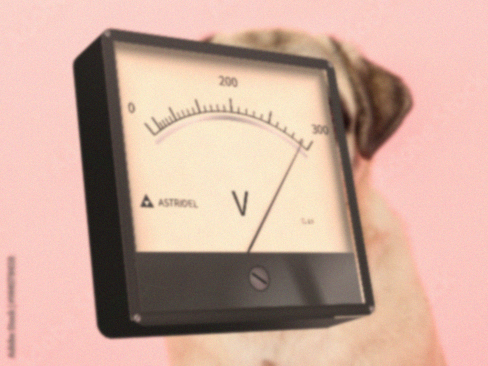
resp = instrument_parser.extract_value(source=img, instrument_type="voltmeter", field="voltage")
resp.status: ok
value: 290 V
